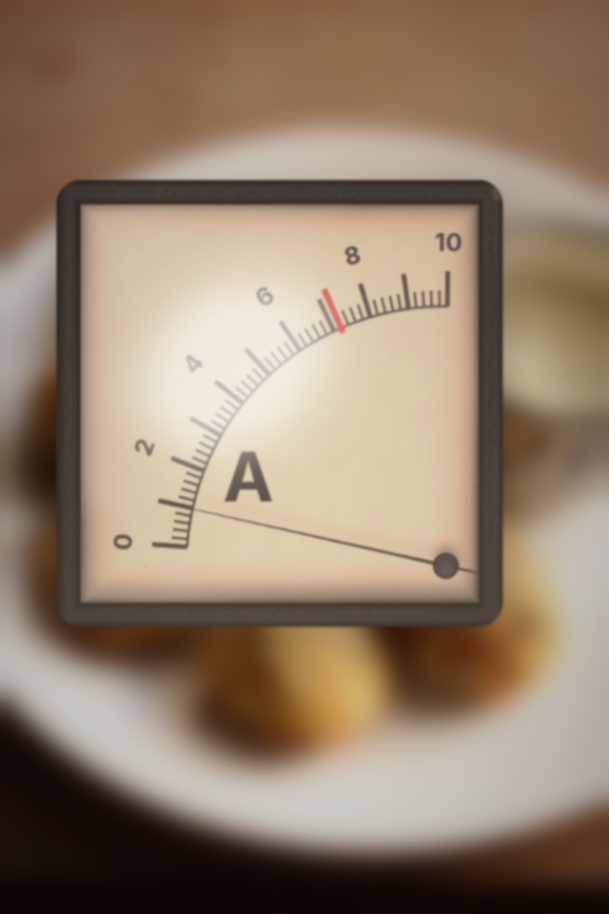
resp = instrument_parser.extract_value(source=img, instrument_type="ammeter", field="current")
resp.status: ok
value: 1 A
